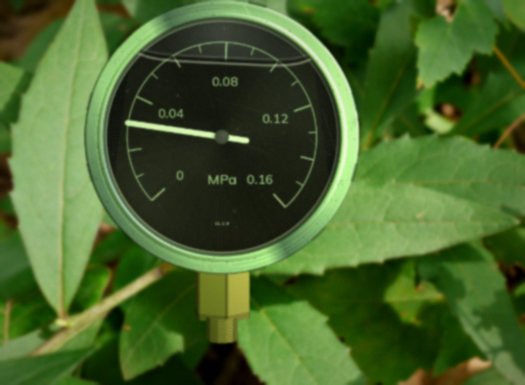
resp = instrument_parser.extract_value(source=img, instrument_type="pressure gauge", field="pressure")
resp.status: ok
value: 0.03 MPa
